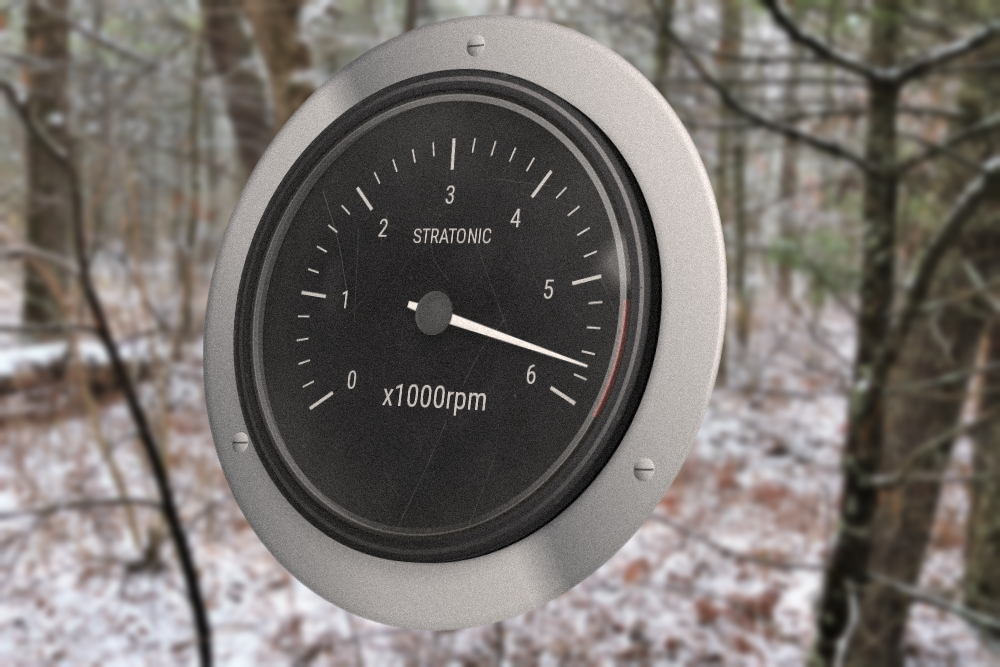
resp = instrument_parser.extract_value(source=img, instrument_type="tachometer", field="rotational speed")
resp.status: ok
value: 5700 rpm
